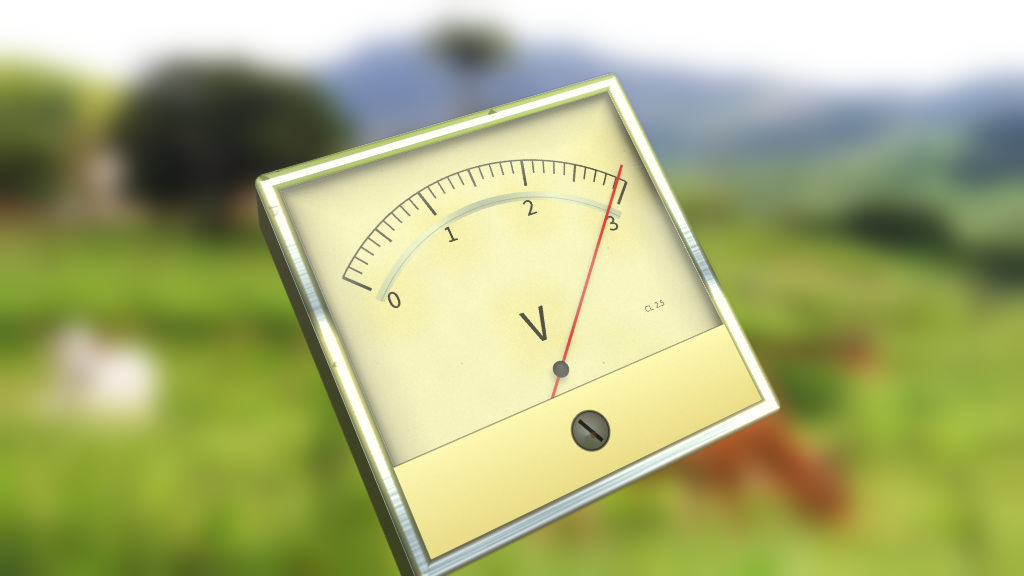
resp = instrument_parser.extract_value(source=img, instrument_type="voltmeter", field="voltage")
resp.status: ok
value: 2.9 V
